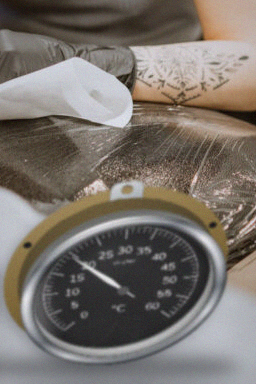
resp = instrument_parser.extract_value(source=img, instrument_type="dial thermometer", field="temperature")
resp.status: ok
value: 20 °C
